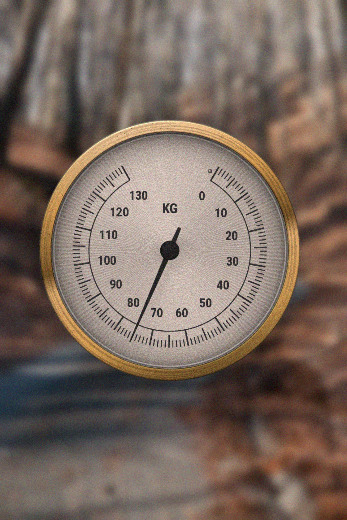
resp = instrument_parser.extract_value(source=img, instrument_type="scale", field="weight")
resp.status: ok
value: 75 kg
